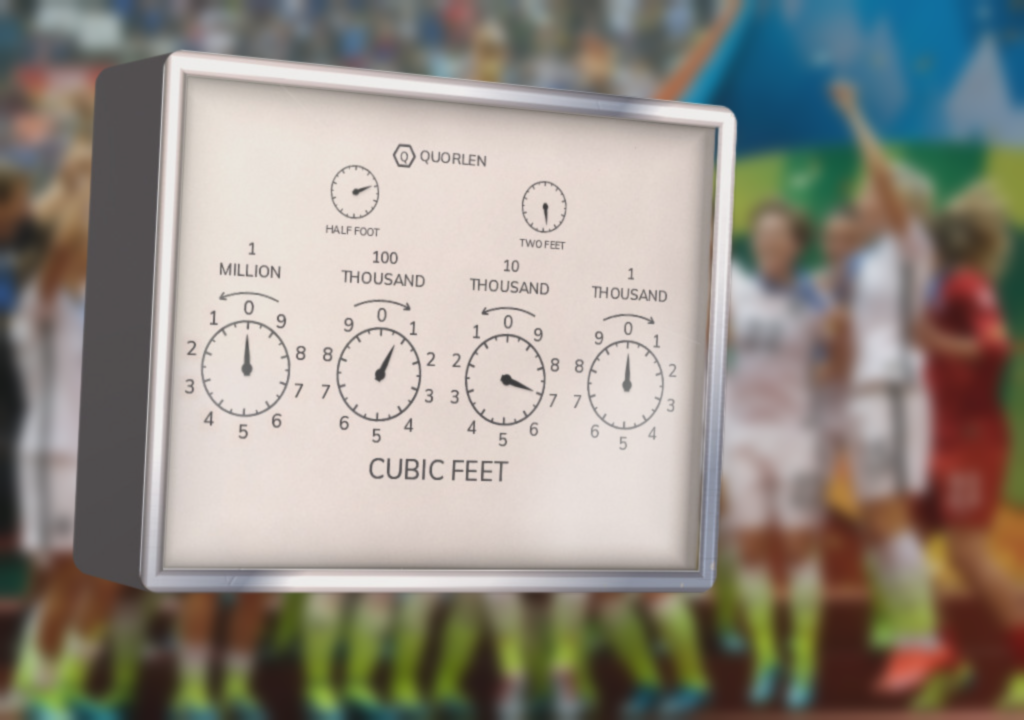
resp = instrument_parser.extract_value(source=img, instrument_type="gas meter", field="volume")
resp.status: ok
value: 7000 ft³
